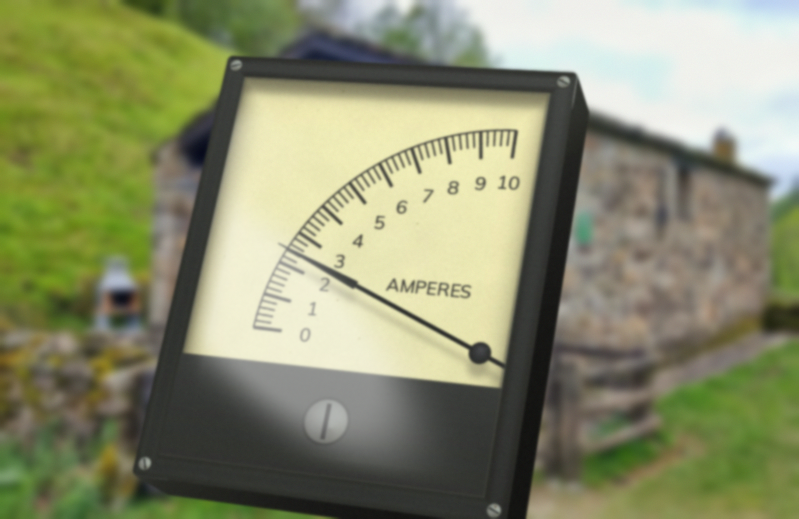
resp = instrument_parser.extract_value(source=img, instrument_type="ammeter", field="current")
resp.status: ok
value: 2.4 A
